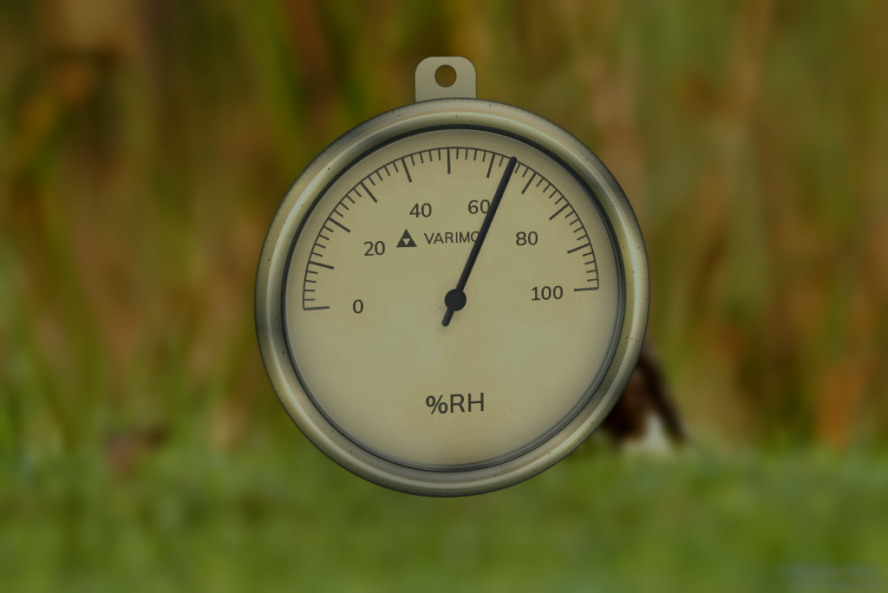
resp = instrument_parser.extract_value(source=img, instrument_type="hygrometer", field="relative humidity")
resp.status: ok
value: 64 %
